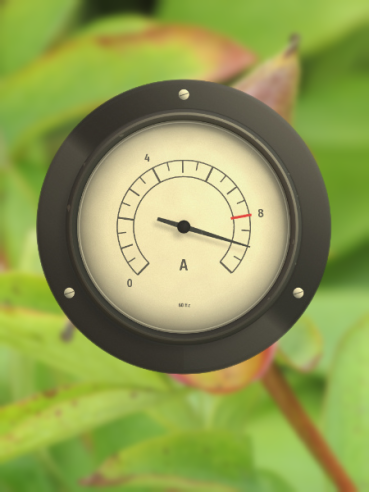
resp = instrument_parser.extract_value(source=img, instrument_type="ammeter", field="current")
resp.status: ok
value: 9 A
